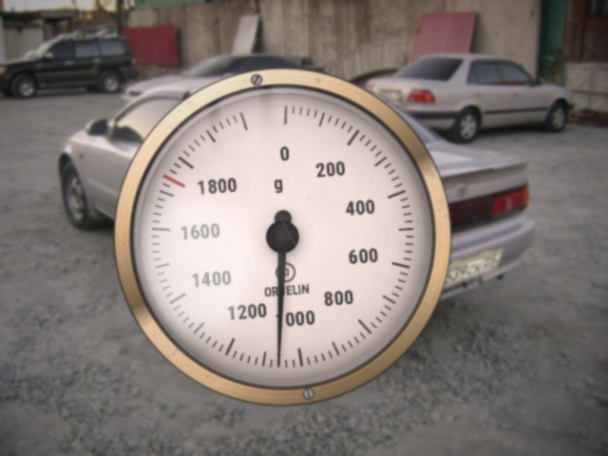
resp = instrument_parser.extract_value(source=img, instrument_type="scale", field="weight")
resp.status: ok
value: 1060 g
